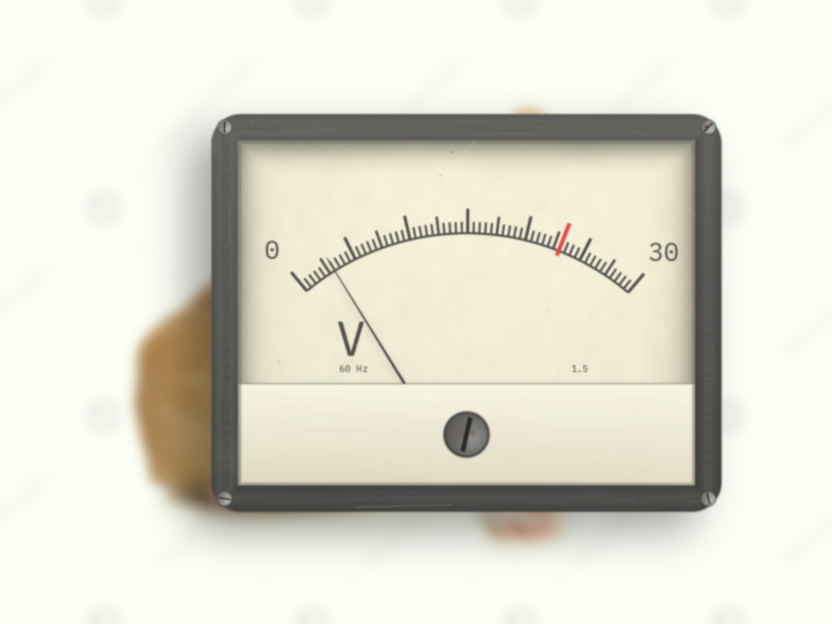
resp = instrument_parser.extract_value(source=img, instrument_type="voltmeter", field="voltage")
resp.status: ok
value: 3 V
